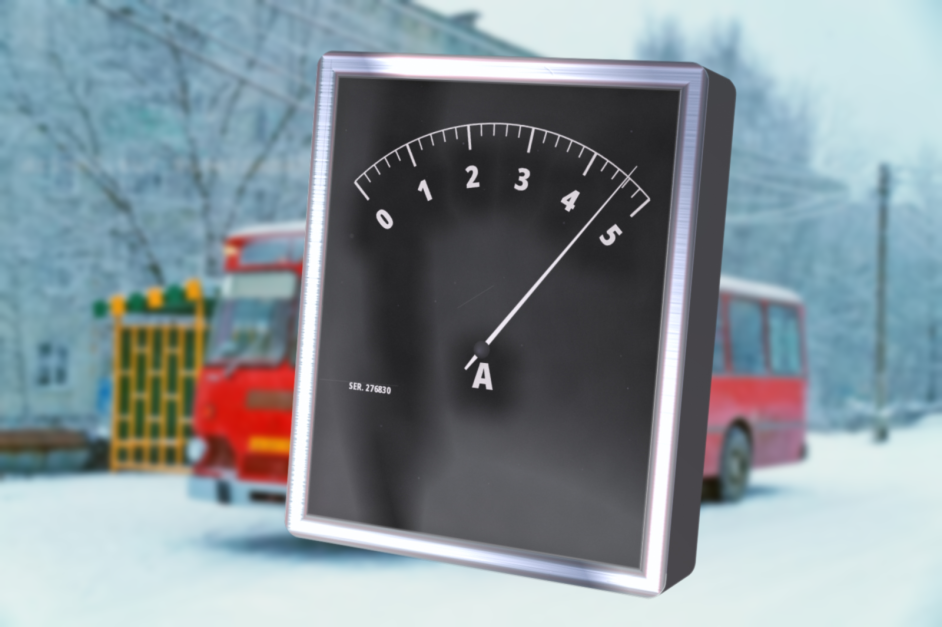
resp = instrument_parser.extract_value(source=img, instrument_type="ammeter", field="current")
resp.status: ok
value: 4.6 A
